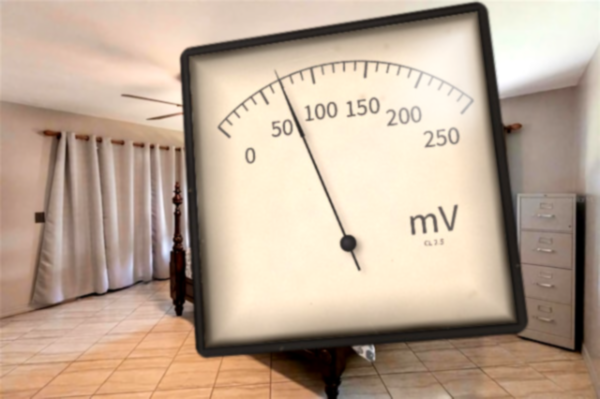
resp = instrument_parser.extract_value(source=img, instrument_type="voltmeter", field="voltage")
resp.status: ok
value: 70 mV
